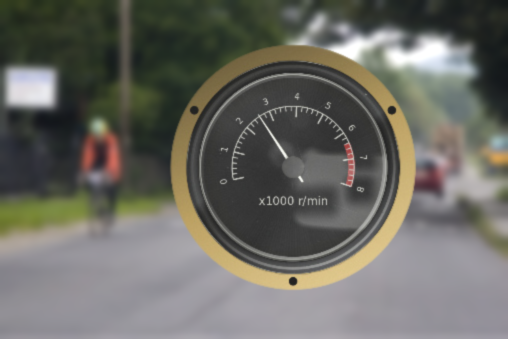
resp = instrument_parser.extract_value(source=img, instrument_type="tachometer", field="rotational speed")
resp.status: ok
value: 2600 rpm
